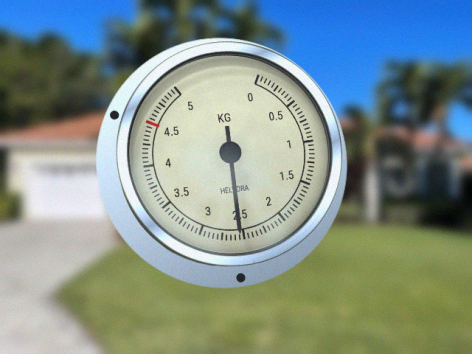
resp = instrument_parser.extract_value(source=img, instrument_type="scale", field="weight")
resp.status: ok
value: 2.55 kg
